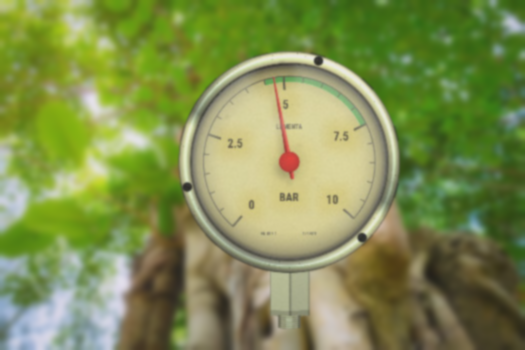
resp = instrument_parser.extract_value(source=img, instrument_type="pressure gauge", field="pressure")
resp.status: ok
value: 4.75 bar
